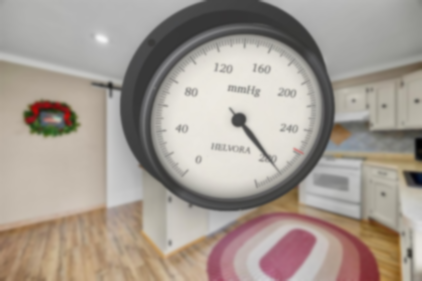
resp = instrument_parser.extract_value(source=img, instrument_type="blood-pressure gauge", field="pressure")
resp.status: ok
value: 280 mmHg
